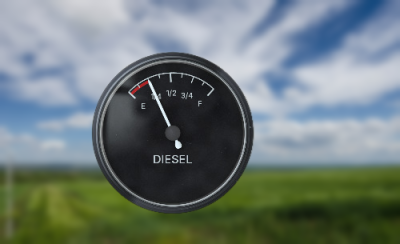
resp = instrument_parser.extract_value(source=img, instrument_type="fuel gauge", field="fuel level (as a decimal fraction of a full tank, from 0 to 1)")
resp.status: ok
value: 0.25
